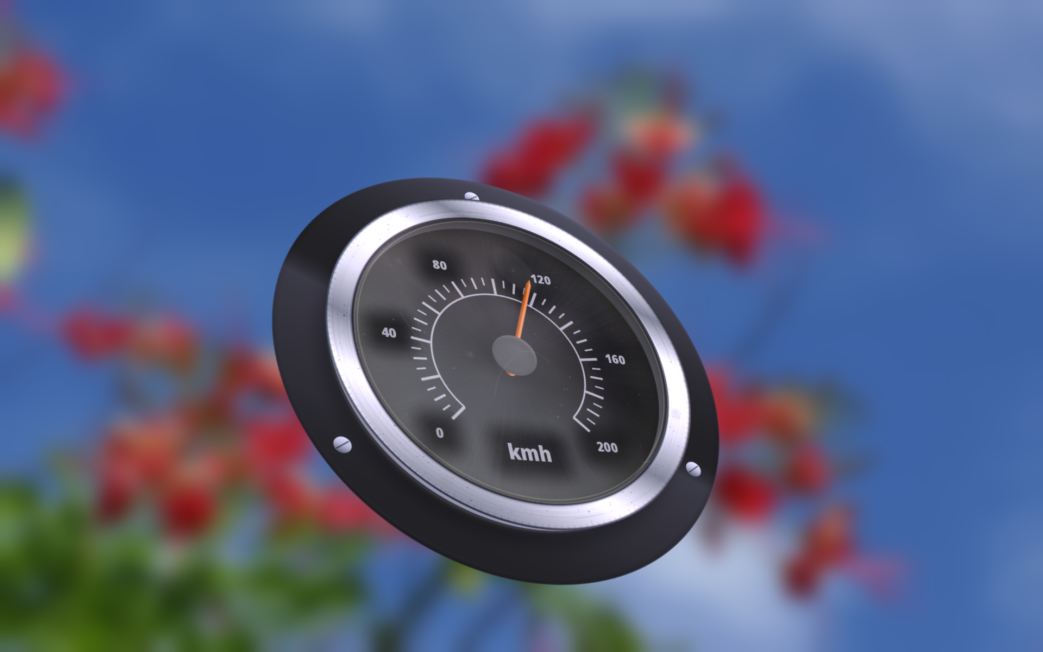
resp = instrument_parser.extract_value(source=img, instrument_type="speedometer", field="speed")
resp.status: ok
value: 115 km/h
